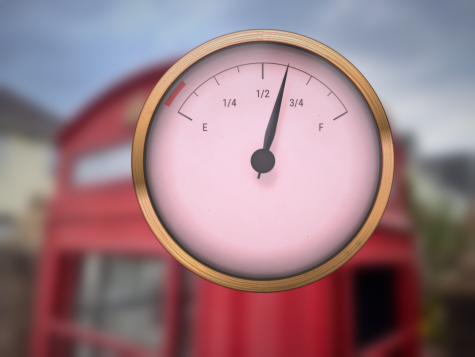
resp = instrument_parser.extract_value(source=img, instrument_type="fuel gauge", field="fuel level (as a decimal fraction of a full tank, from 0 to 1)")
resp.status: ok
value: 0.625
